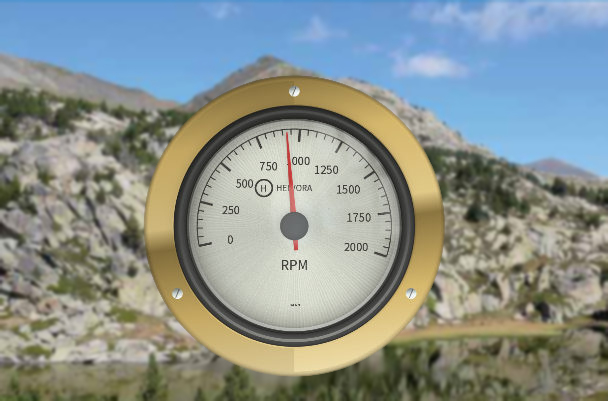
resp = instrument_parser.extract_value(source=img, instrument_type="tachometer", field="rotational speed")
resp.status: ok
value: 925 rpm
